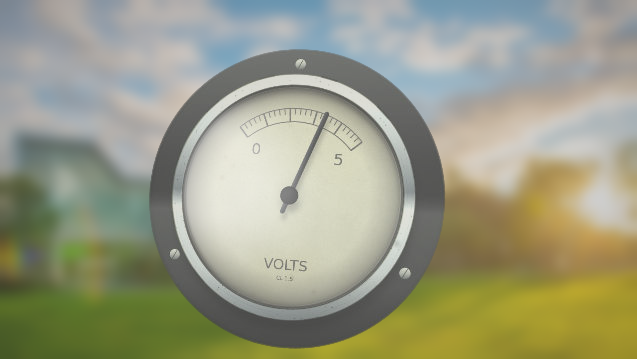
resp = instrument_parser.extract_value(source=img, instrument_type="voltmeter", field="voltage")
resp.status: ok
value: 3.4 V
